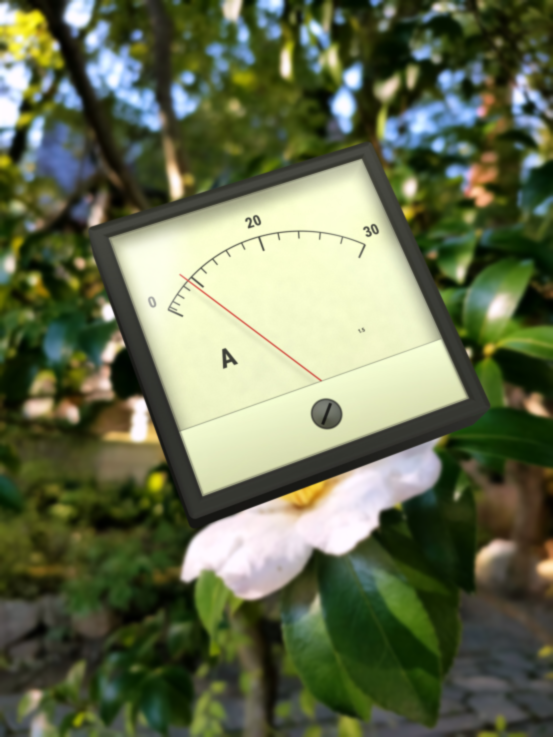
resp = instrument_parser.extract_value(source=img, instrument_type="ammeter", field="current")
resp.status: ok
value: 9 A
